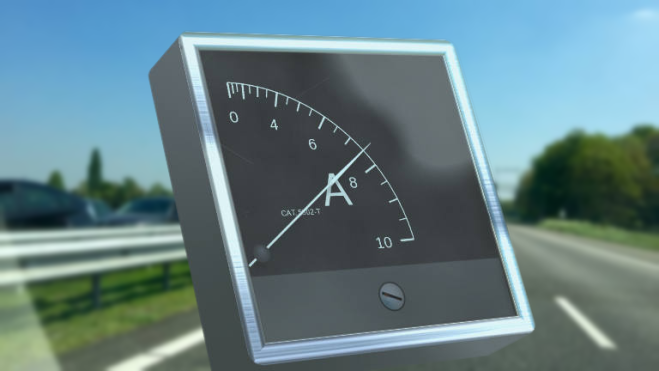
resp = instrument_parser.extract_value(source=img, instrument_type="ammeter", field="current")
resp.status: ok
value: 7.5 A
